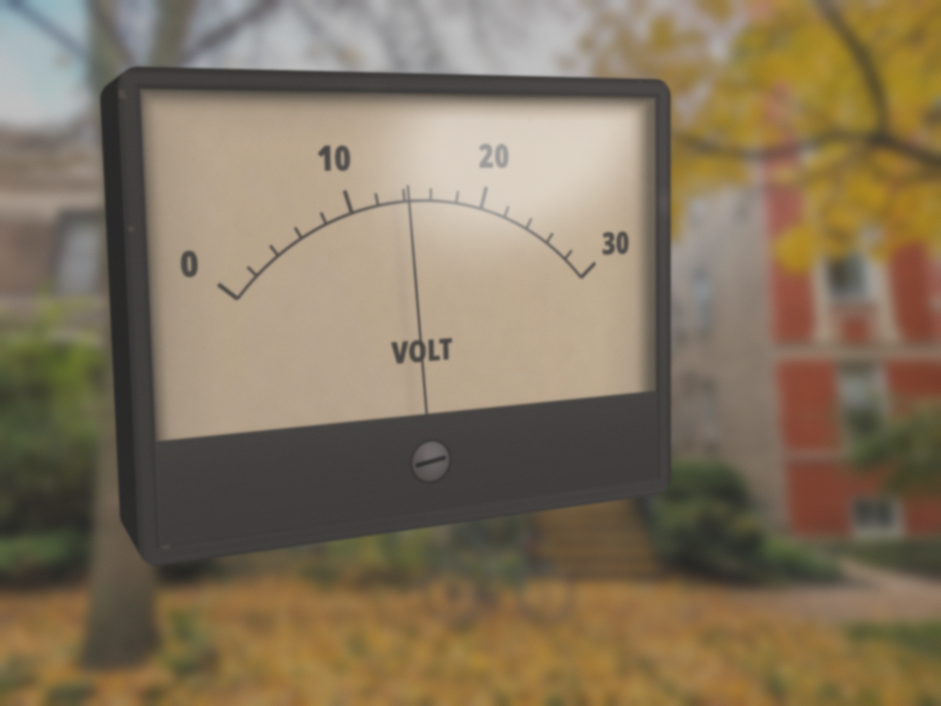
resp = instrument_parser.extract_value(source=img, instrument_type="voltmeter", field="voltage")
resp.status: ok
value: 14 V
